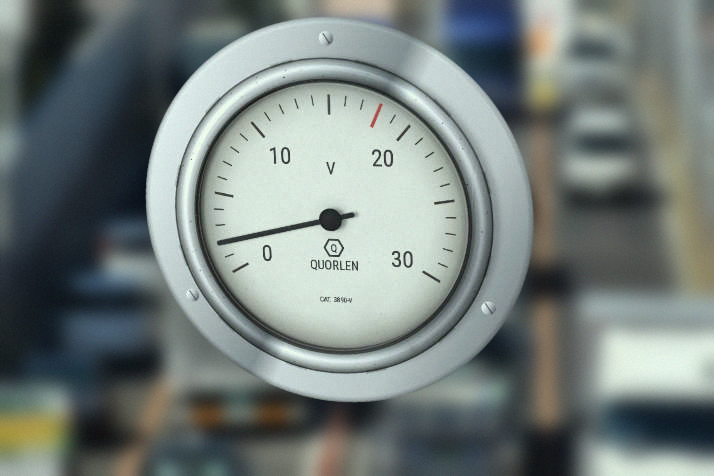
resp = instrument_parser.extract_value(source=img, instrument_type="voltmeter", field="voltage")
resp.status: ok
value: 2 V
